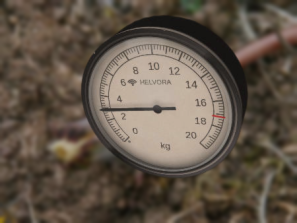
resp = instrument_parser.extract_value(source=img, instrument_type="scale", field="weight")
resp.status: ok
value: 3 kg
